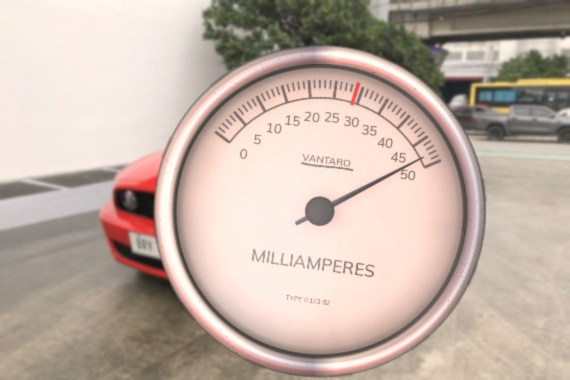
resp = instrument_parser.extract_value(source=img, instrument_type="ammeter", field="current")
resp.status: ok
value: 48 mA
